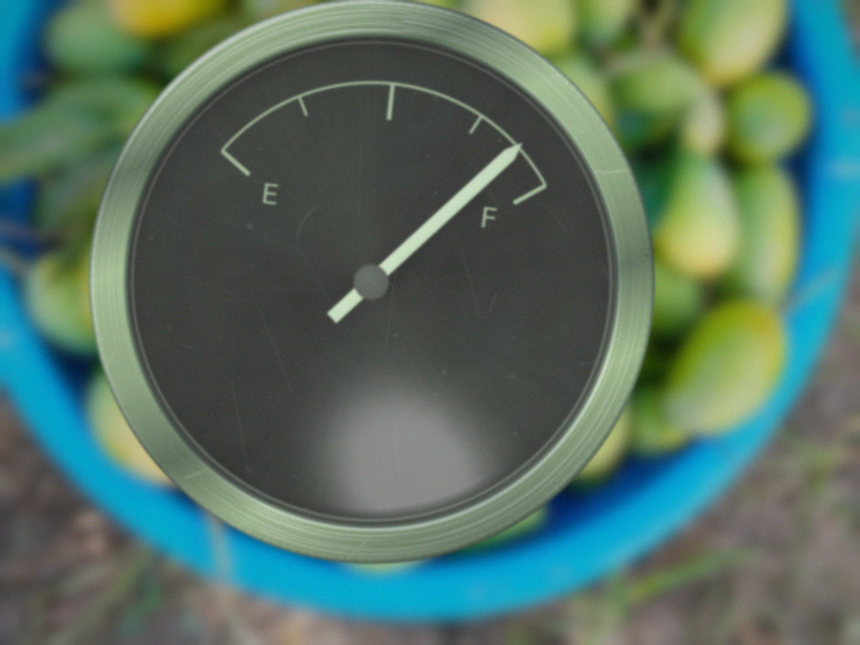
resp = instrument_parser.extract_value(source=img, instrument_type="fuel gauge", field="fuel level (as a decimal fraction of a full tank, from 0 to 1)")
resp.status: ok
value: 0.875
